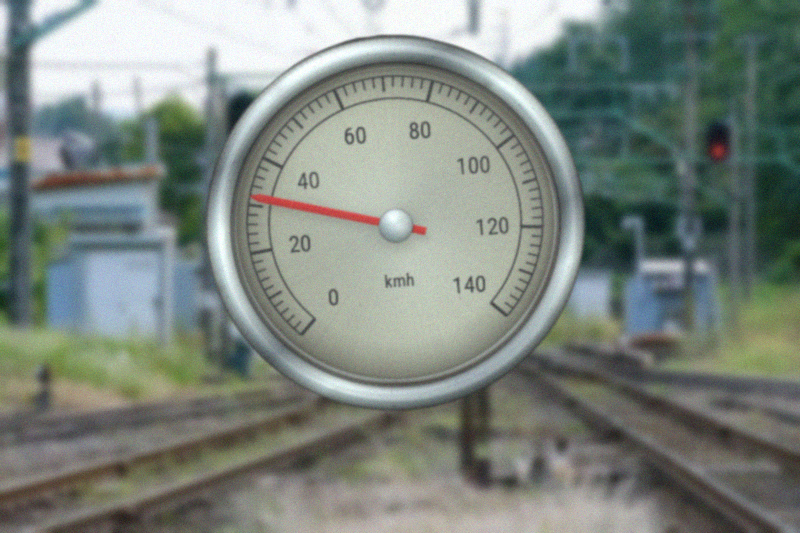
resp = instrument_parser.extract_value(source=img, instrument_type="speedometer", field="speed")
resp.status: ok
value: 32 km/h
